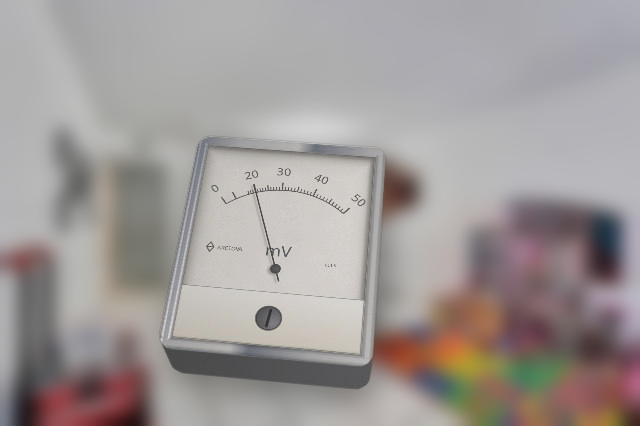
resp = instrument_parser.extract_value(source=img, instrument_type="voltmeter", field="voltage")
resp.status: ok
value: 20 mV
